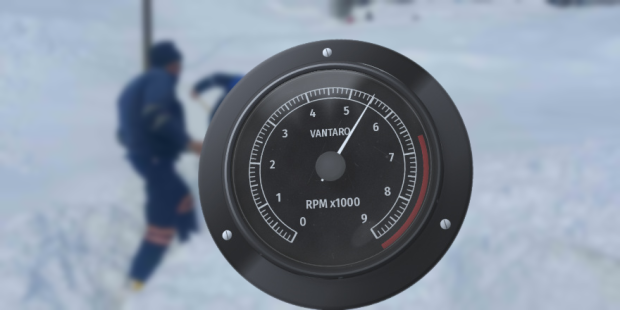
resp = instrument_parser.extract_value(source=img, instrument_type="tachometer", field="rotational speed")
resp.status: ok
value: 5500 rpm
